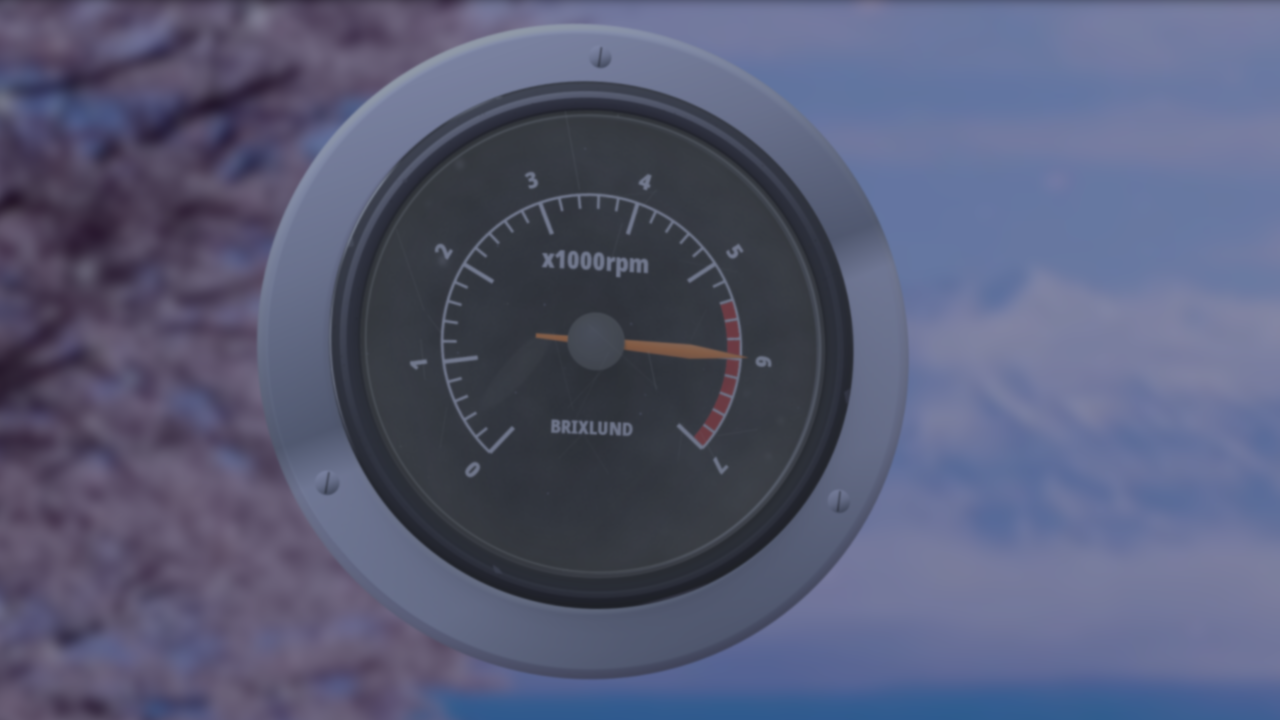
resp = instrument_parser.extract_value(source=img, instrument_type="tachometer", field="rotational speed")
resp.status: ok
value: 6000 rpm
